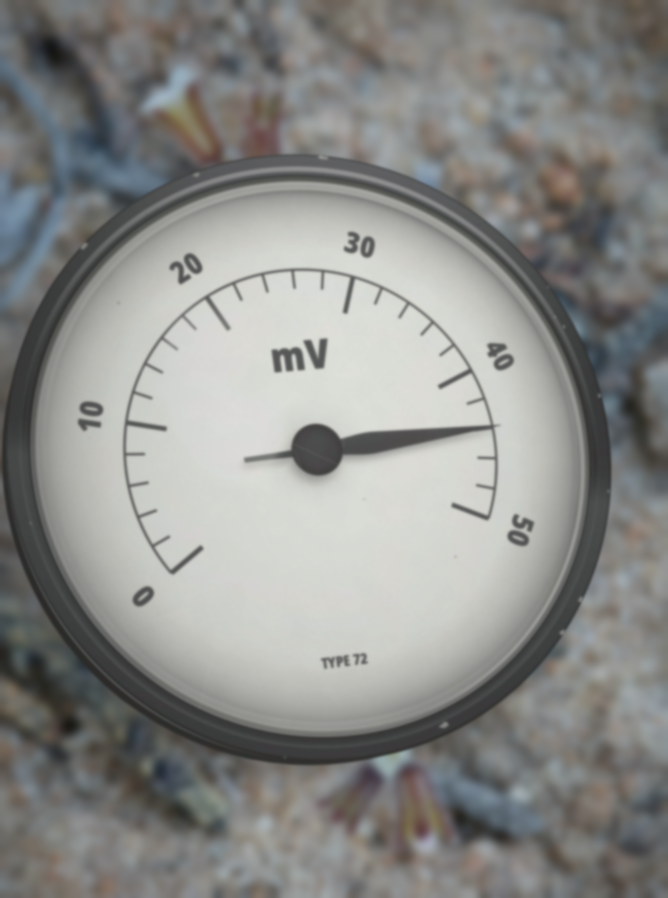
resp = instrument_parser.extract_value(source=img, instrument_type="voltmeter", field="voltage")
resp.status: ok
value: 44 mV
